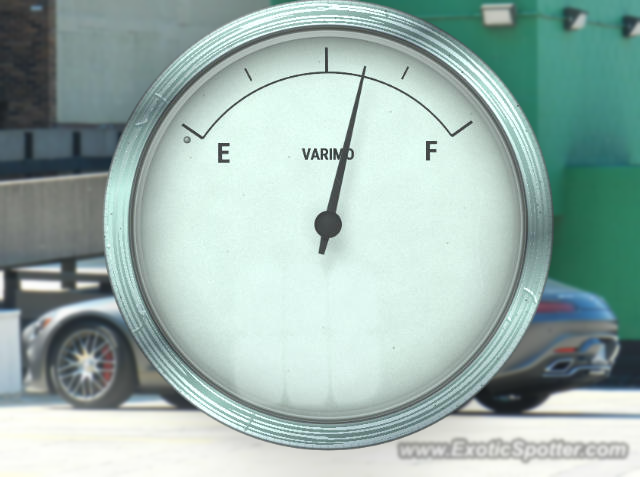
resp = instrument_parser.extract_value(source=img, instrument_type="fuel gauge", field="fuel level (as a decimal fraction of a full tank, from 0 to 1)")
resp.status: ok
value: 0.625
